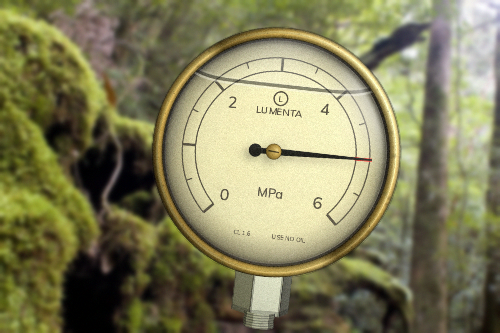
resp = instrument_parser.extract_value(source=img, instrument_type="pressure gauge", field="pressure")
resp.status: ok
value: 5 MPa
